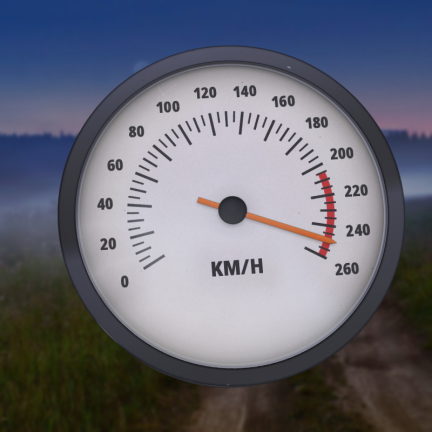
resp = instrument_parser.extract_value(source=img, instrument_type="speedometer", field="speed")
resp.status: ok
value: 250 km/h
